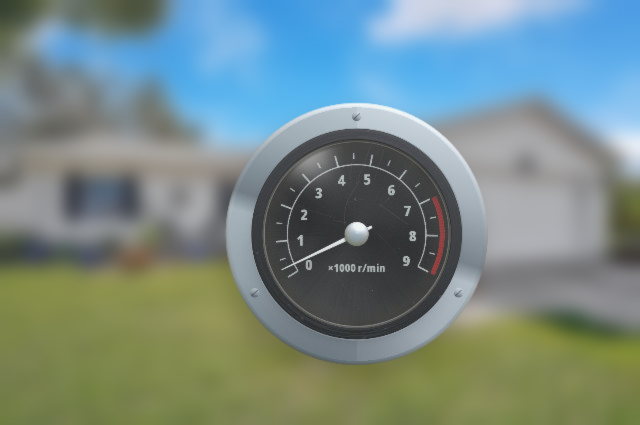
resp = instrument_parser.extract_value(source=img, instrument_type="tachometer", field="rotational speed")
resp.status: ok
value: 250 rpm
